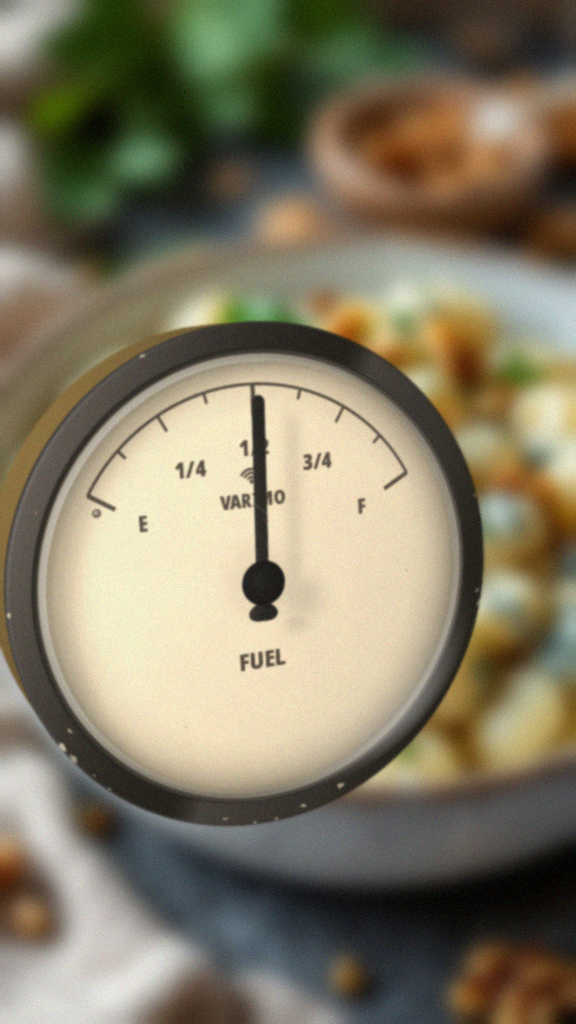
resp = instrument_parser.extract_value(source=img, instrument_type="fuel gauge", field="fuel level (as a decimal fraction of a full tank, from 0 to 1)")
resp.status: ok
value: 0.5
